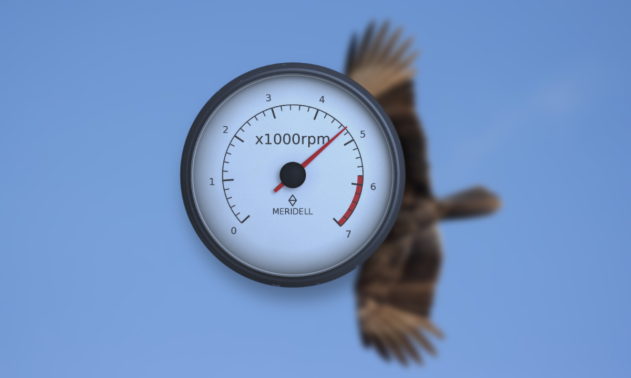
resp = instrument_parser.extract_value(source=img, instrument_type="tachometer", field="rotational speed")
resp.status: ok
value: 4700 rpm
